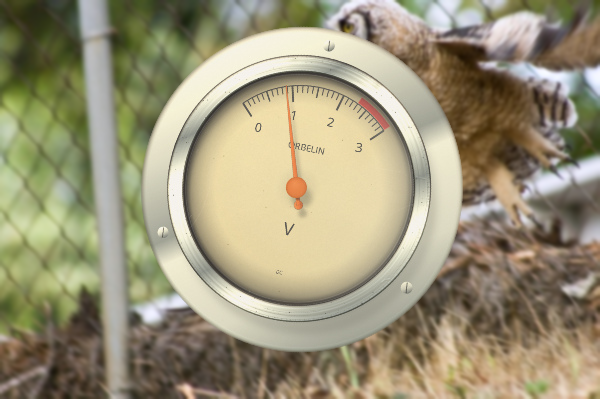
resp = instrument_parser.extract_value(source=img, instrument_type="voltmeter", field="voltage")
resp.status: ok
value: 0.9 V
